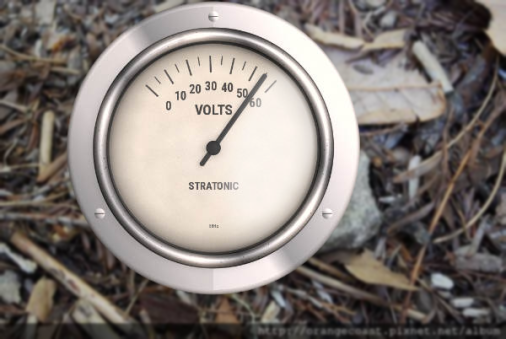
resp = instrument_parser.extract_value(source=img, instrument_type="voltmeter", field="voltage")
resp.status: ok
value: 55 V
